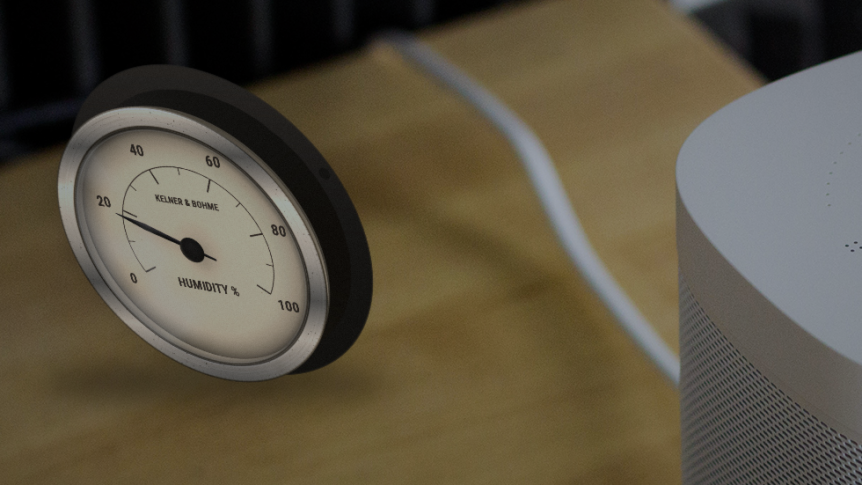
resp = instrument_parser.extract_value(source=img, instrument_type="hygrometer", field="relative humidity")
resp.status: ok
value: 20 %
